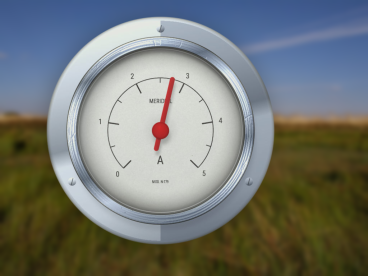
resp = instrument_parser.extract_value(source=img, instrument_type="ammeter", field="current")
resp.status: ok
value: 2.75 A
